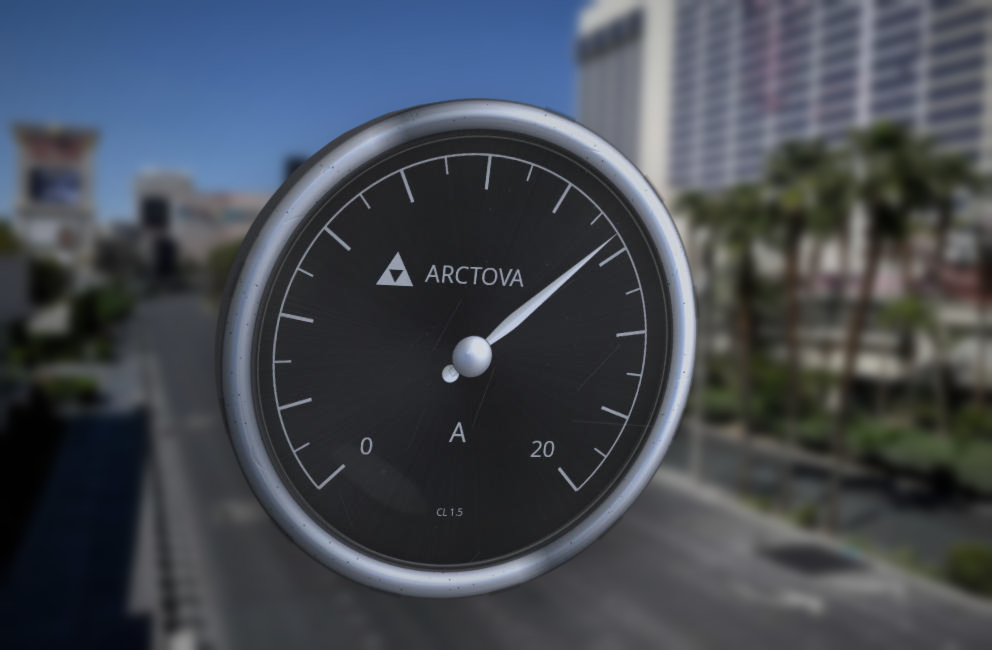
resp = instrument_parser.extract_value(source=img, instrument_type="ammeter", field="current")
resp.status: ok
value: 13.5 A
